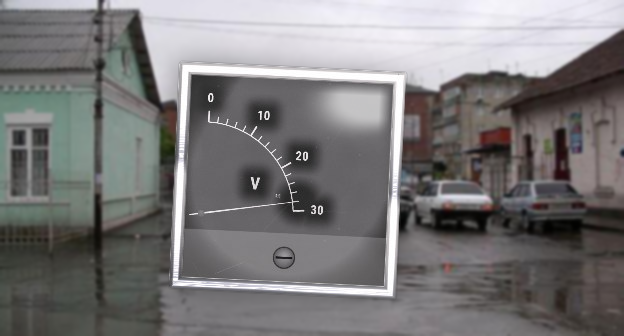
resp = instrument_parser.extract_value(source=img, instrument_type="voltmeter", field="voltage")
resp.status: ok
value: 28 V
